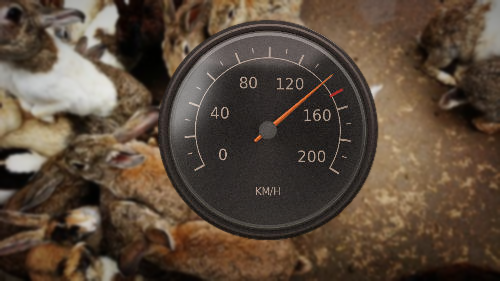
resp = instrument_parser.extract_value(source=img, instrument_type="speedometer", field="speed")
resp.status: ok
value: 140 km/h
